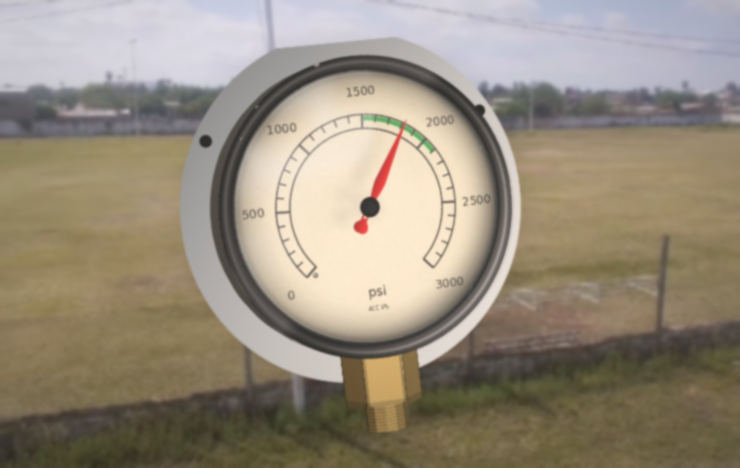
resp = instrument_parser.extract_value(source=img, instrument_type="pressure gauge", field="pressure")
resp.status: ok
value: 1800 psi
